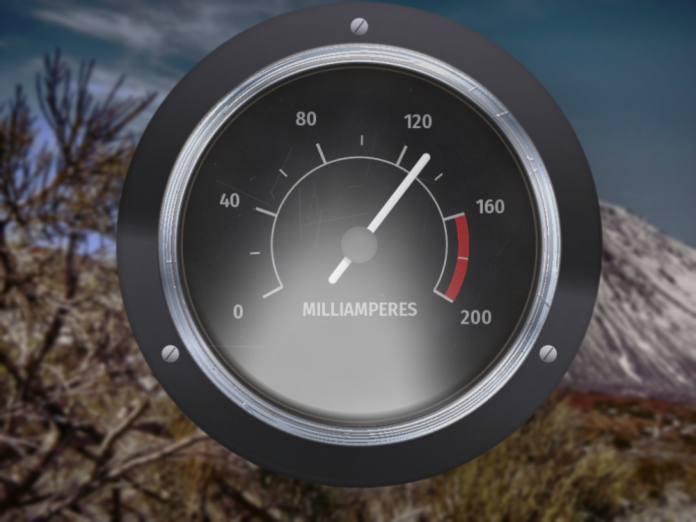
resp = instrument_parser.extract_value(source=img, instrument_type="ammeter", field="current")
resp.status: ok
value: 130 mA
